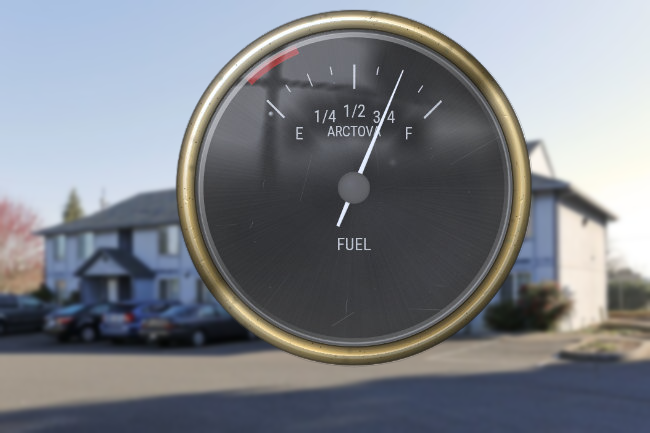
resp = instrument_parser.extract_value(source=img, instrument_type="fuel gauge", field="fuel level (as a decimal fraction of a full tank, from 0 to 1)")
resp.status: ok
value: 0.75
